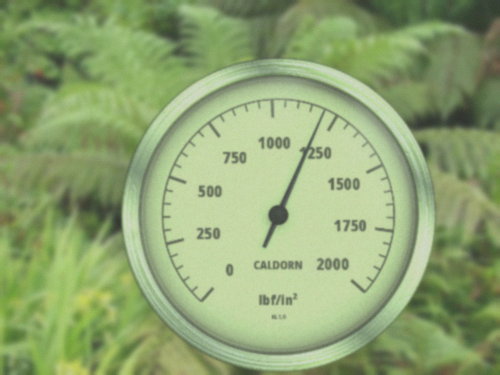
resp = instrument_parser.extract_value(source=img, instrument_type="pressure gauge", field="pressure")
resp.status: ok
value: 1200 psi
